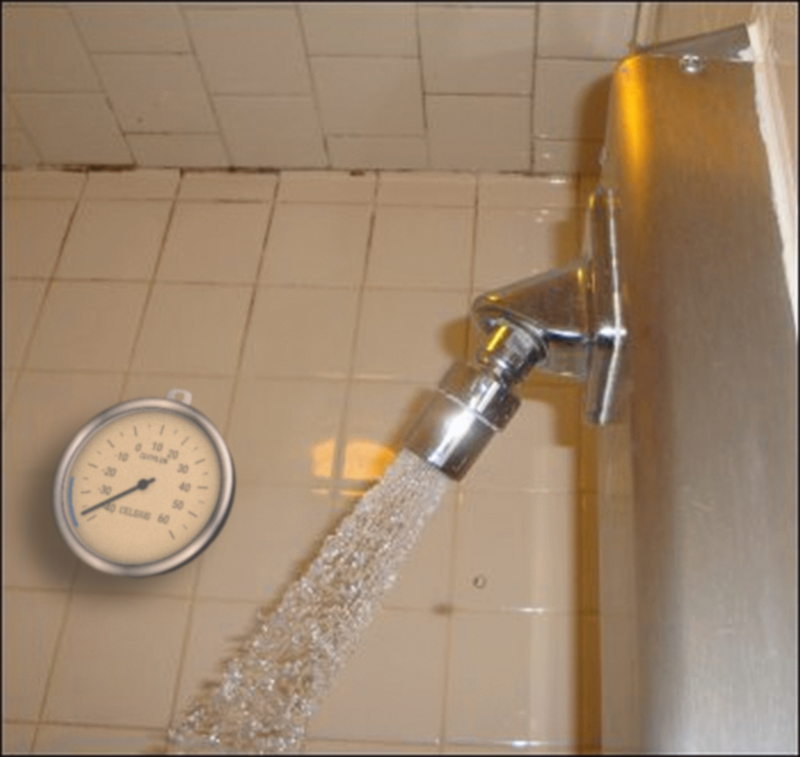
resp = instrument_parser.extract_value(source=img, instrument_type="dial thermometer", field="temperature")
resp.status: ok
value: -37.5 °C
